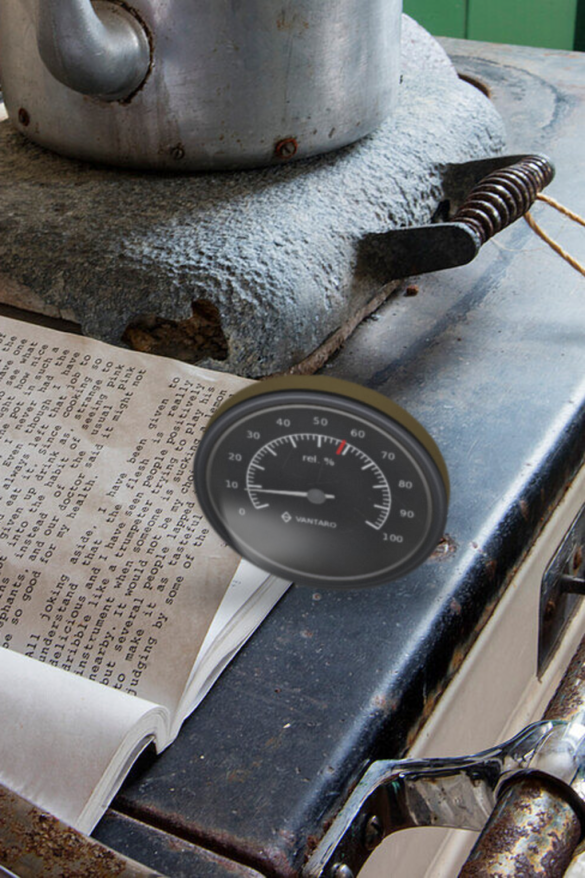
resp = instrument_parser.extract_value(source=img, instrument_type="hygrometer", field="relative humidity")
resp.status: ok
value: 10 %
